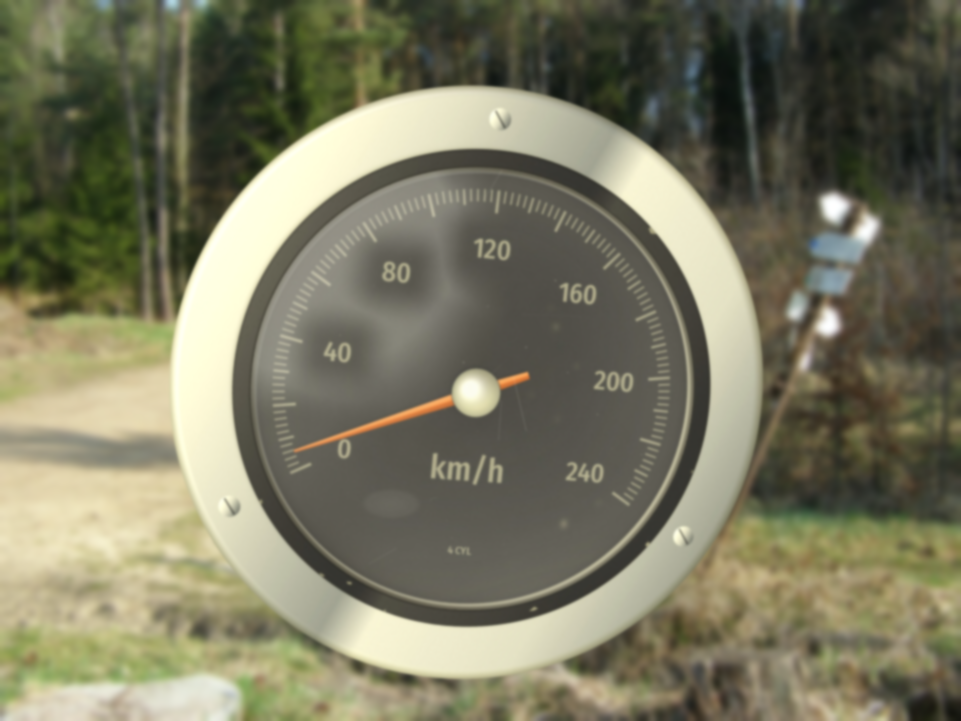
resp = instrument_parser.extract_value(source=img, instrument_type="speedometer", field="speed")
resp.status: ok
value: 6 km/h
